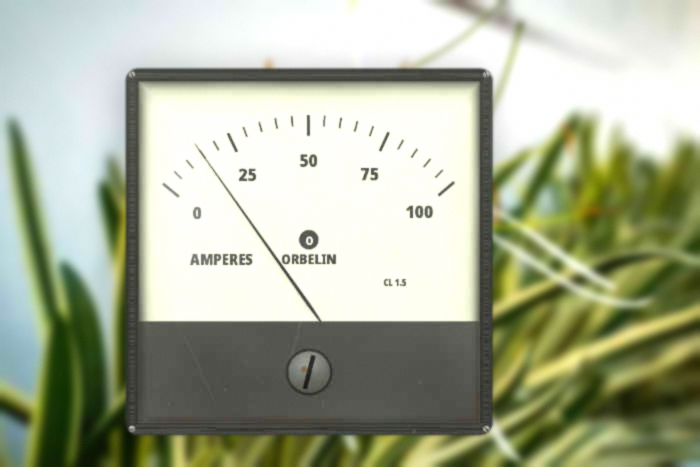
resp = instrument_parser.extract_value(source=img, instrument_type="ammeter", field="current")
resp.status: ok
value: 15 A
